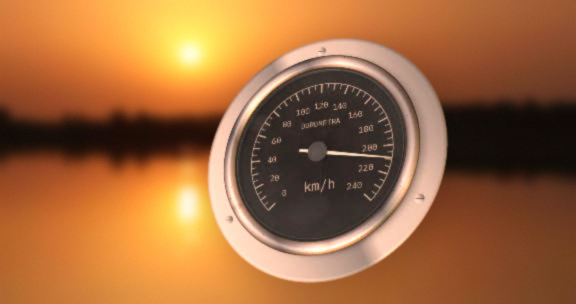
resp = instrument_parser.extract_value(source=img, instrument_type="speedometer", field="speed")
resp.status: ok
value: 210 km/h
